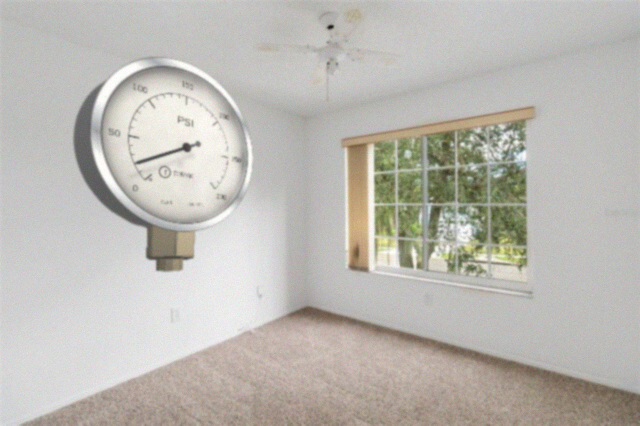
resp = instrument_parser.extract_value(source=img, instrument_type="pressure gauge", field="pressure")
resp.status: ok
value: 20 psi
